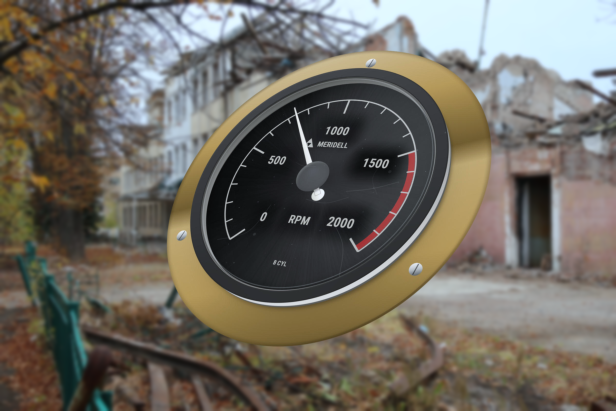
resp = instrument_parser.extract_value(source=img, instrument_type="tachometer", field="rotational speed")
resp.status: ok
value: 750 rpm
